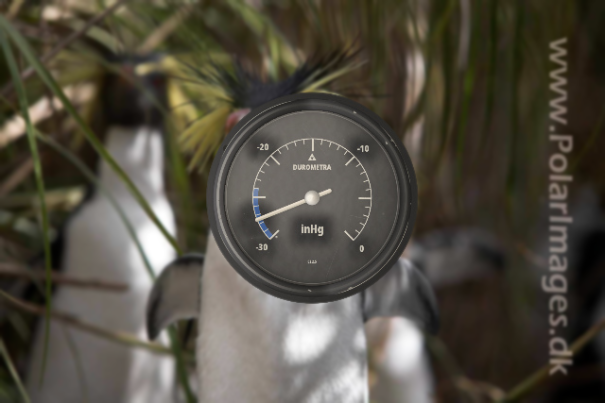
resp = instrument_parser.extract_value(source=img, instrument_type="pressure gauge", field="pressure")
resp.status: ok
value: -27.5 inHg
